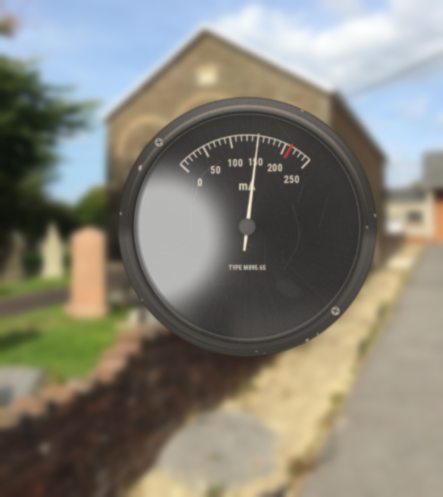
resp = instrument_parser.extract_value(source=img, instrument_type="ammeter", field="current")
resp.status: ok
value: 150 mA
